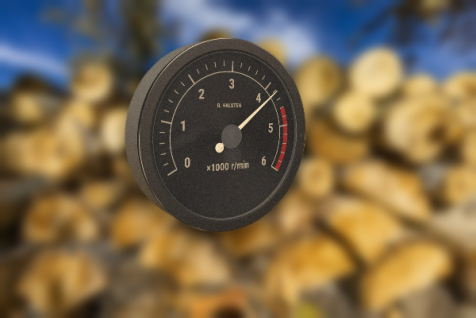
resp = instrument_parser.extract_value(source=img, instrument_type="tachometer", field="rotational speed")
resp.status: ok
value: 4200 rpm
